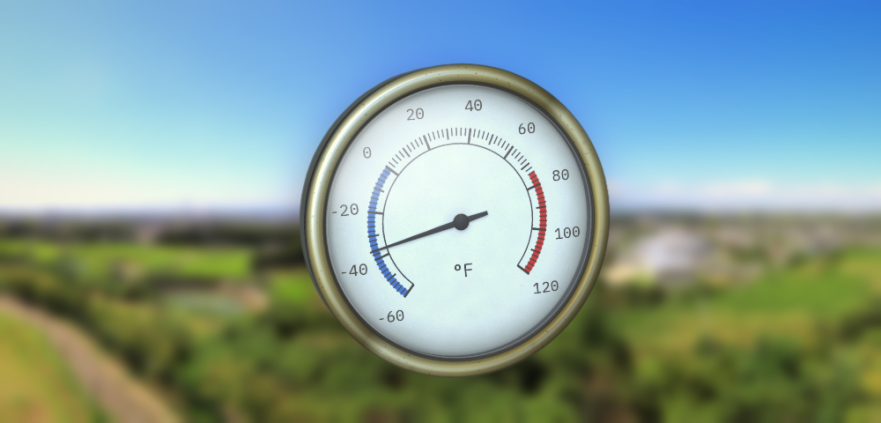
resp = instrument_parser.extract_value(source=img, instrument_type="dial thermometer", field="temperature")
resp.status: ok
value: -36 °F
